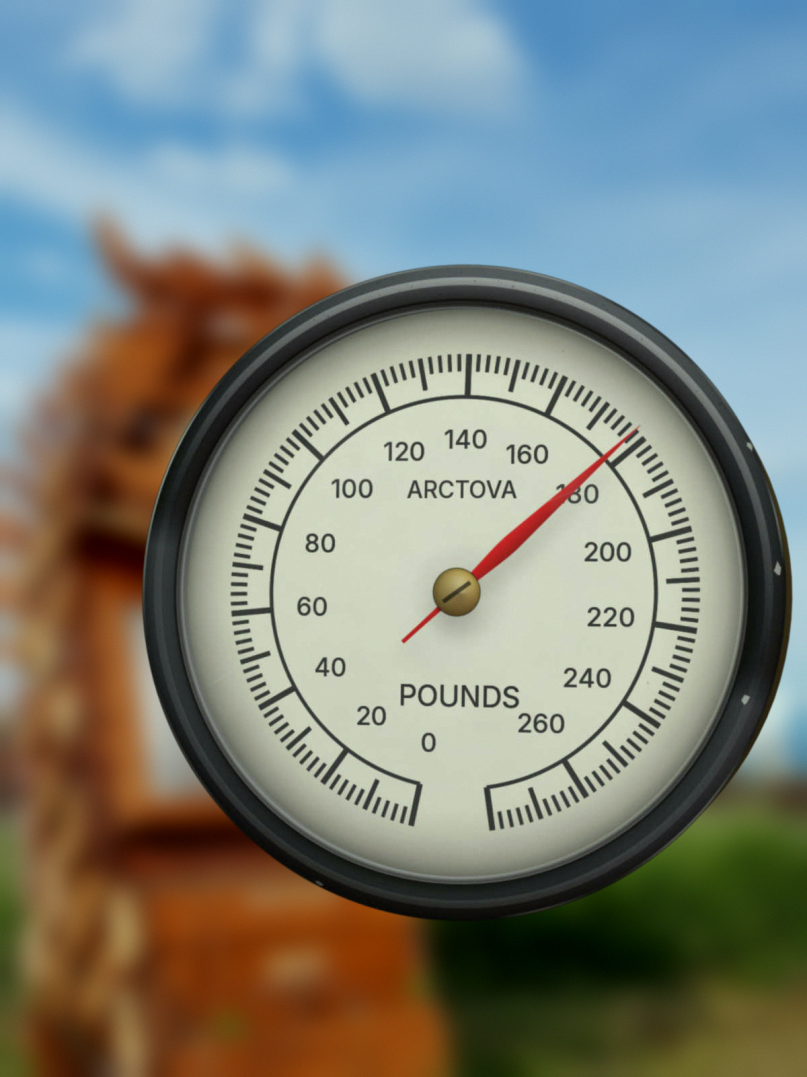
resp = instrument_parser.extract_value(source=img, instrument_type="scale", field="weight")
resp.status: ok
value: 178 lb
